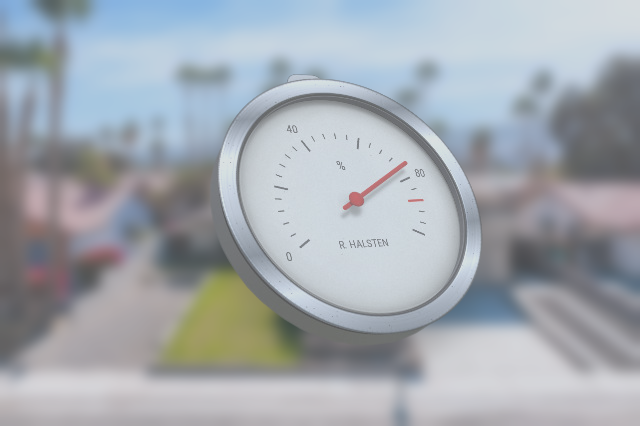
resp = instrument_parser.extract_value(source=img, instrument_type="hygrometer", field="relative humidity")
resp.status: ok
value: 76 %
